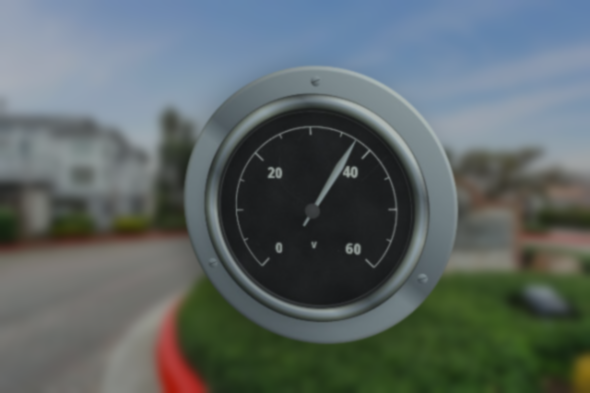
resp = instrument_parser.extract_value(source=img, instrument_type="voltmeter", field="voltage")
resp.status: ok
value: 37.5 V
